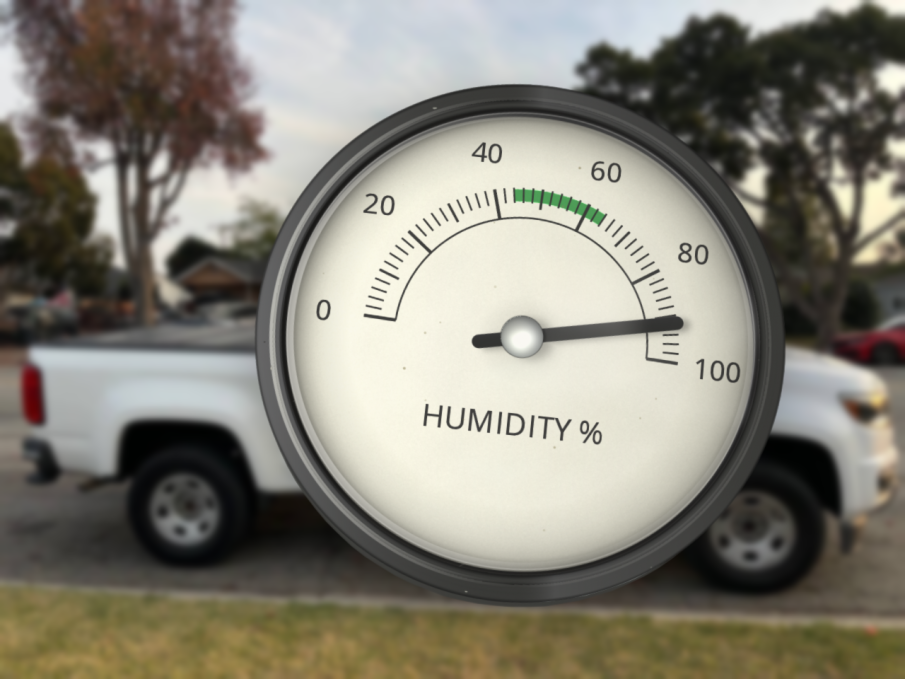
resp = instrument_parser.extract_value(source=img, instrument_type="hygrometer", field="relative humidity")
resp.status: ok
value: 92 %
